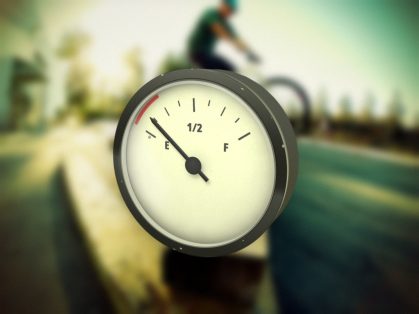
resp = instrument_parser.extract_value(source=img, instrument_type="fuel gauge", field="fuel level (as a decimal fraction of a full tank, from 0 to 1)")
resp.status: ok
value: 0.125
